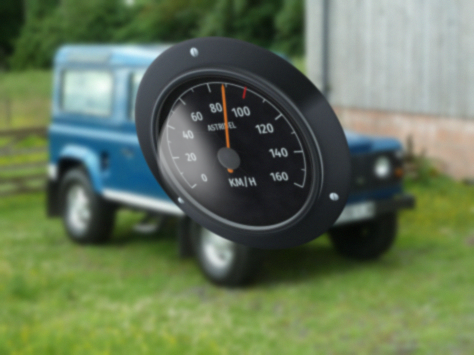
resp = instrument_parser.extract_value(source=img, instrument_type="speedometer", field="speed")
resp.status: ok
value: 90 km/h
